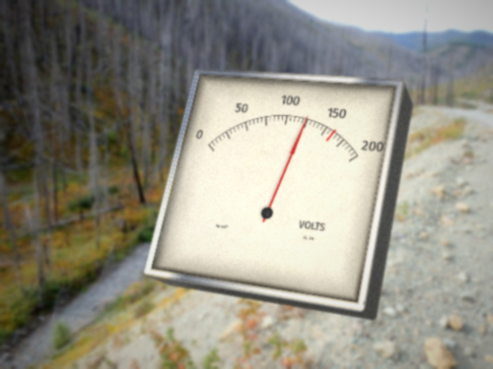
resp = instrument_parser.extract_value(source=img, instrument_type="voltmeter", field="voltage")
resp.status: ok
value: 125 V
